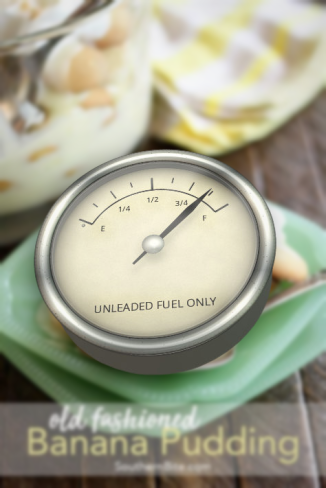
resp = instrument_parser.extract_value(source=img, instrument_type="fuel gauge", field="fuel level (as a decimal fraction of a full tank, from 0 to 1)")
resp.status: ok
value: 0.875
